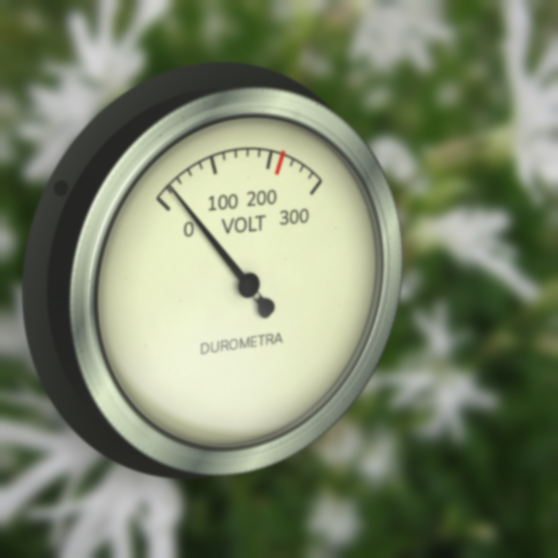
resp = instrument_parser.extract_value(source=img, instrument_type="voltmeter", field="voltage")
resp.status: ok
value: 20 V
